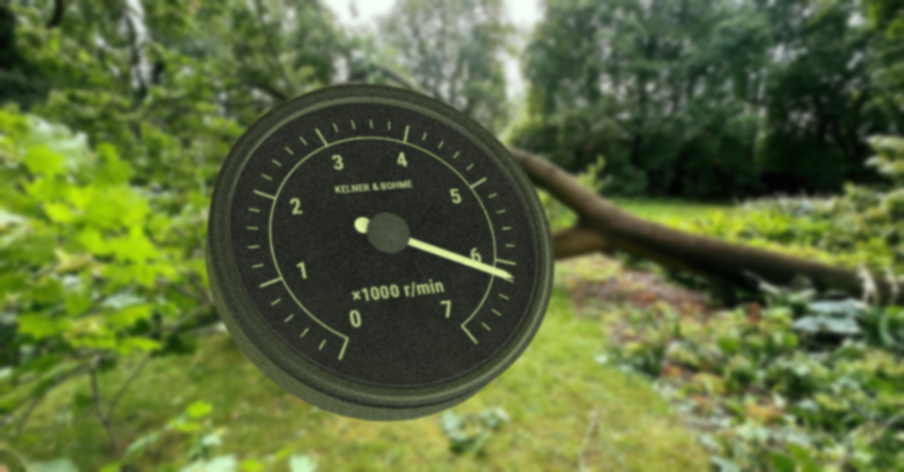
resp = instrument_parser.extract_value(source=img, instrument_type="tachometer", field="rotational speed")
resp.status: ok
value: 6200 rpm
